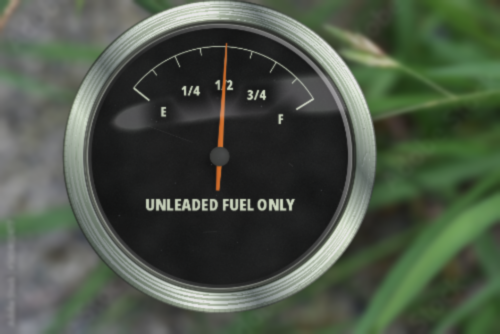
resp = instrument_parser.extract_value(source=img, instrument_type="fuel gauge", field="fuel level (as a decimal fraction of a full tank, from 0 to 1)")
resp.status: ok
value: 0.5
